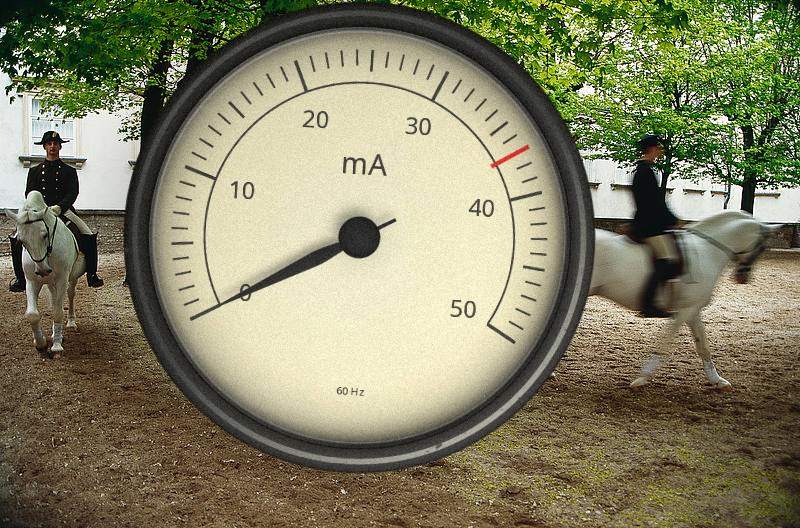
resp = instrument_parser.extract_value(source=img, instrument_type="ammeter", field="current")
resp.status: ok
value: 0 mA
